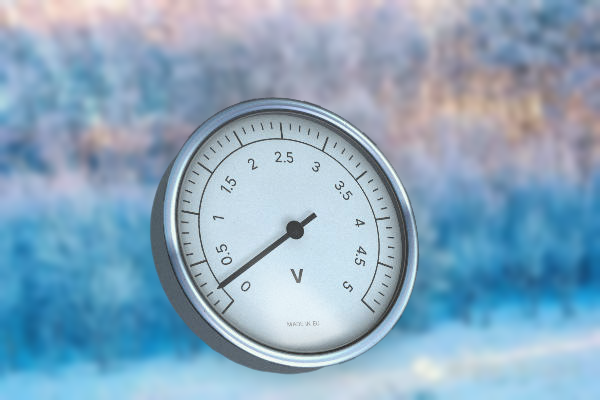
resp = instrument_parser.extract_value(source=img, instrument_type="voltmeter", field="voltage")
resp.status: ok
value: 0.2 V
